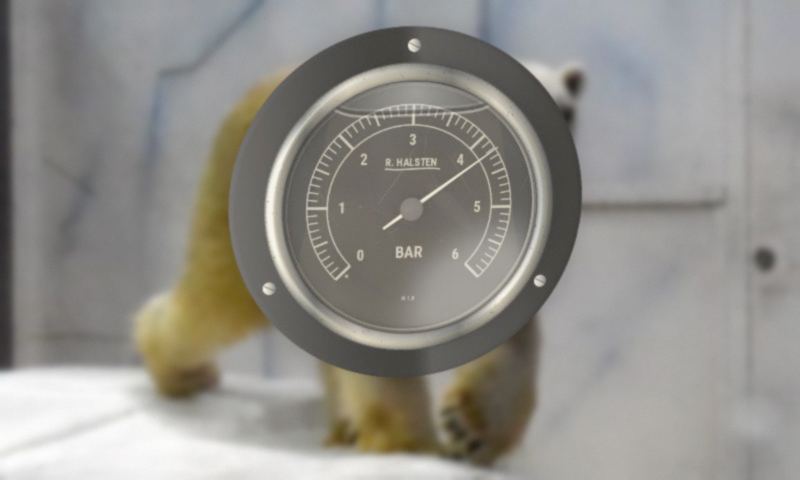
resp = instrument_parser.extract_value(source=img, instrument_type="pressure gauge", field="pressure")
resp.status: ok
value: 4.2 bar
